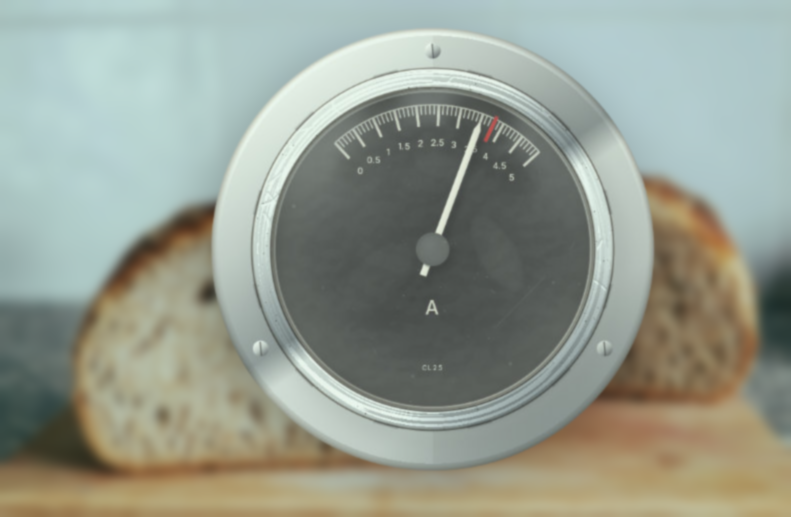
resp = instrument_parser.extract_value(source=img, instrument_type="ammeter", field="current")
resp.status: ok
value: 3.5 A
